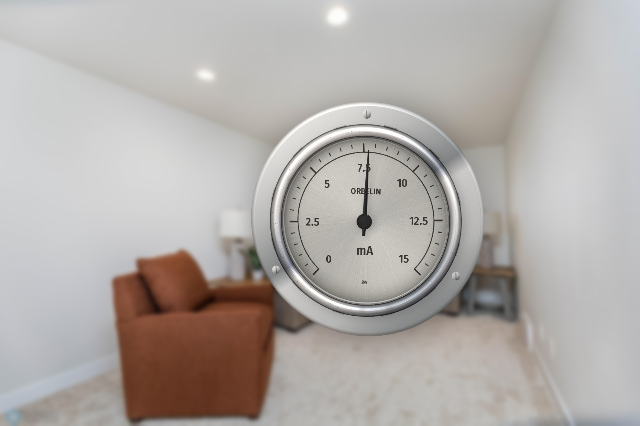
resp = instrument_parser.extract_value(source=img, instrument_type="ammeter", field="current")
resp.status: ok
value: 7.75 mA
